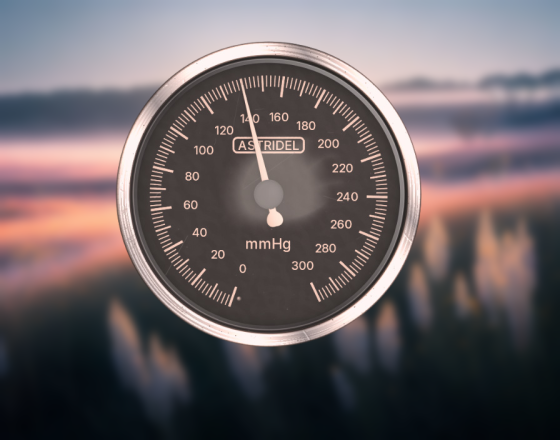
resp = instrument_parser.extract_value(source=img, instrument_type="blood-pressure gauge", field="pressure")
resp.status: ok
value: 140 mmHg
